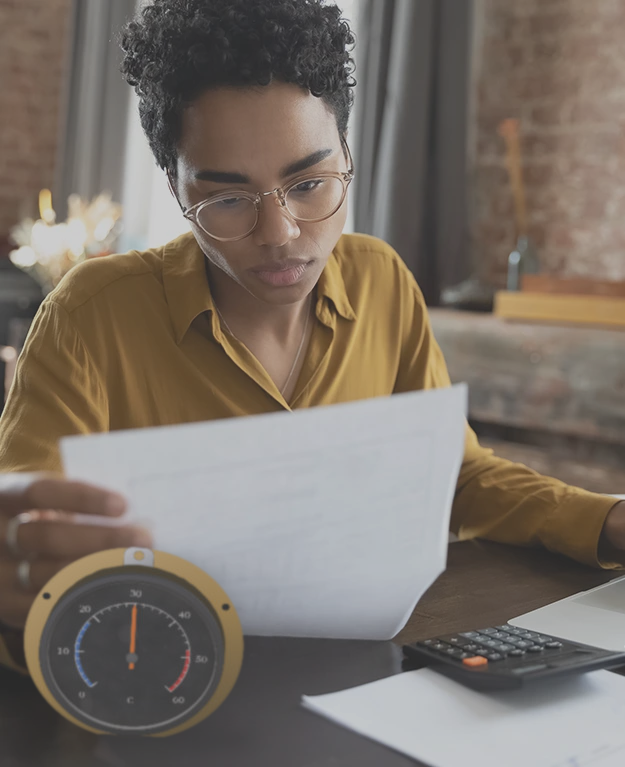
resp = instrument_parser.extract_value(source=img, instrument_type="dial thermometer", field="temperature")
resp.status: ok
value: 30 °C
